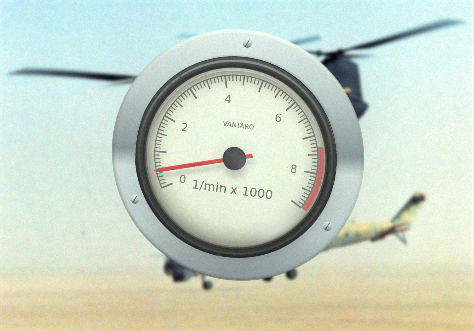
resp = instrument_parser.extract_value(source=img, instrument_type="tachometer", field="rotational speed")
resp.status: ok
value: 500 rpm
